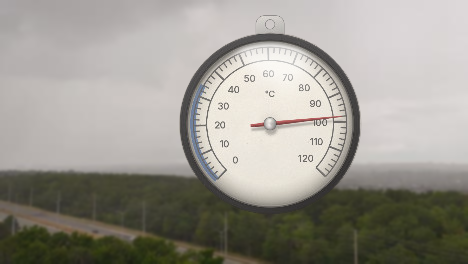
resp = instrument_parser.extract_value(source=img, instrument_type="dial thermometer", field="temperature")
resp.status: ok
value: 98 °C
